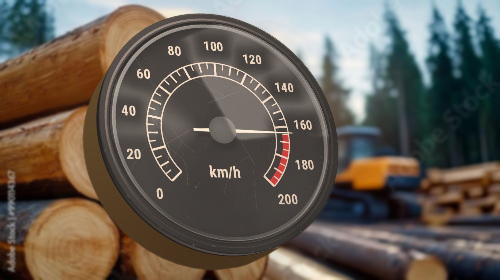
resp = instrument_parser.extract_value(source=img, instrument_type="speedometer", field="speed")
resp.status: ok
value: 165 km/h
